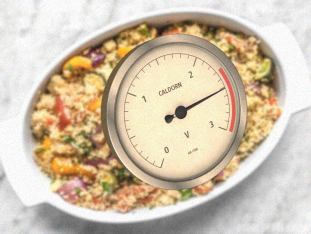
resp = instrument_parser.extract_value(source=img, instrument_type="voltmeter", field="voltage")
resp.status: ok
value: 2.5 V
